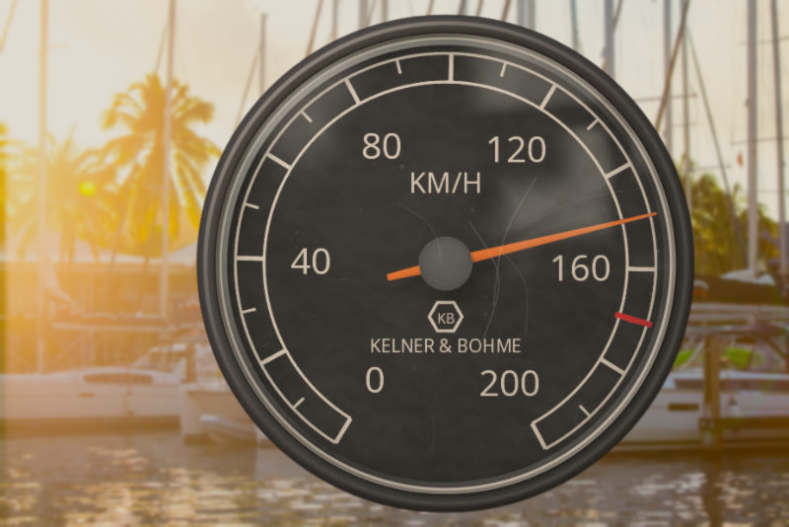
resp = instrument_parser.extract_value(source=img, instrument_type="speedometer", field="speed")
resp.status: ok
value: 150 km/h
